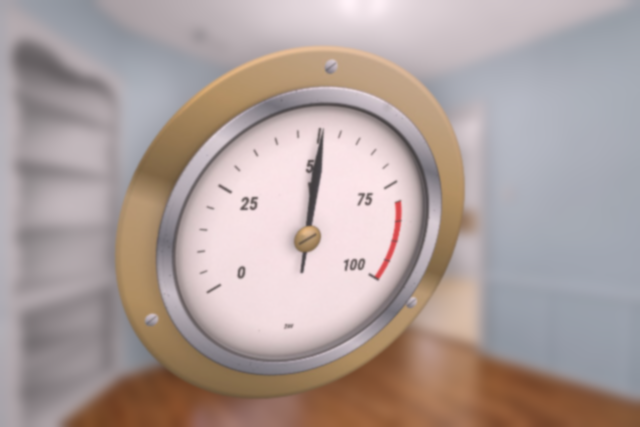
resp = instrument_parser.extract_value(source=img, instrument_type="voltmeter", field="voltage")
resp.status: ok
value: 50 V
